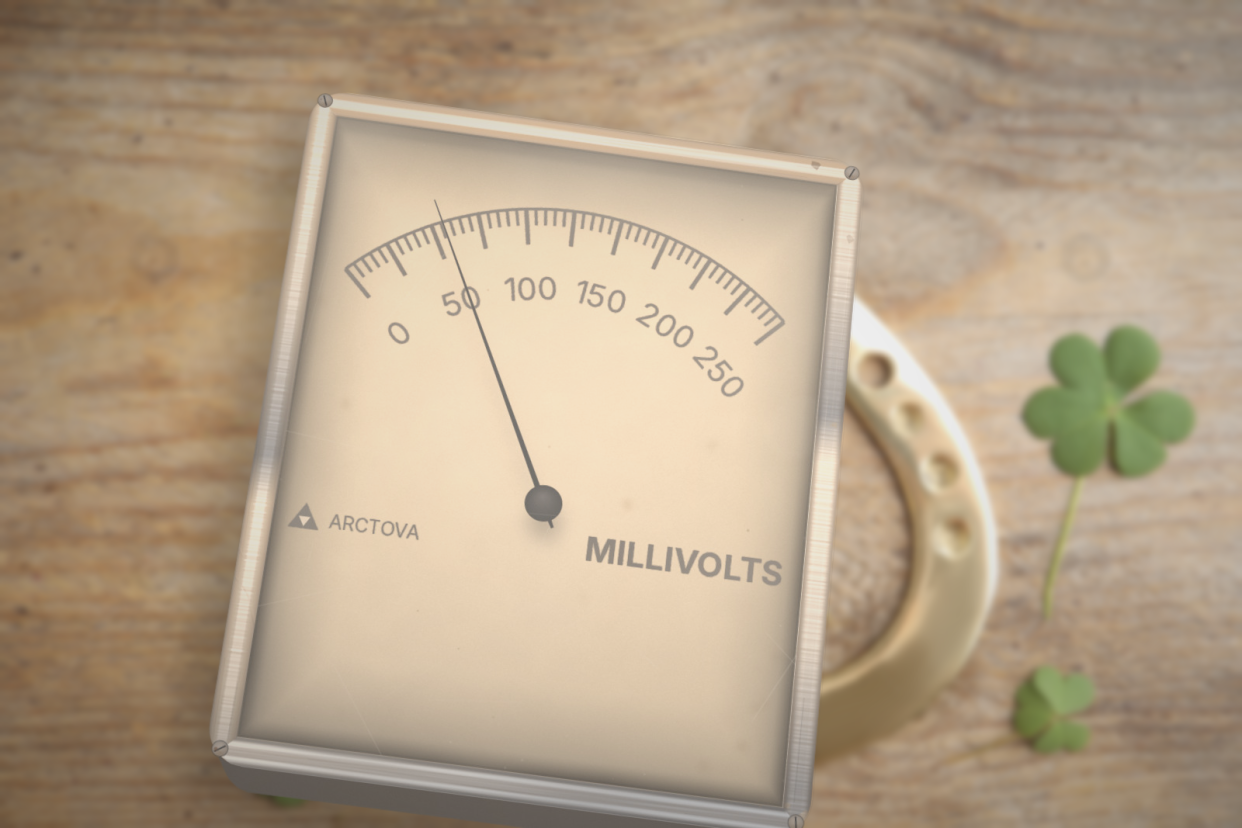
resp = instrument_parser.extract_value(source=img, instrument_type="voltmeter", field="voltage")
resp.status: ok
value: 55 mV
